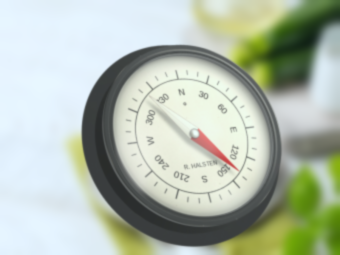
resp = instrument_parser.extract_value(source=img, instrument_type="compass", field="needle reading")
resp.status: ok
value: 140 °
